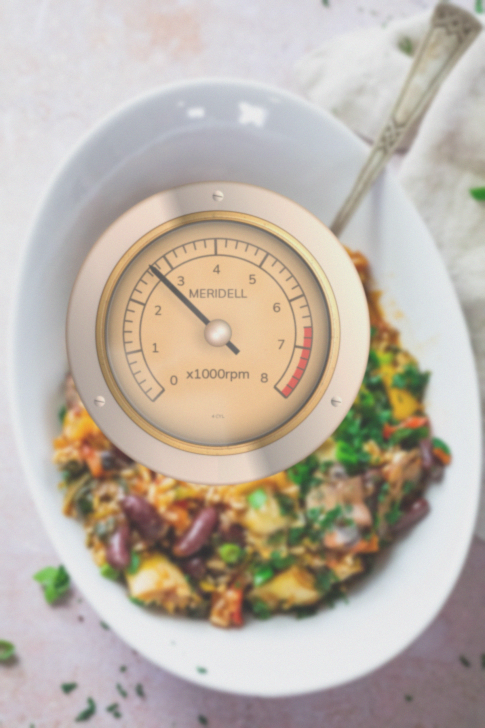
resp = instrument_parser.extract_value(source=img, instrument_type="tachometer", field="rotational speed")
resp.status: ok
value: 2700 rpm
